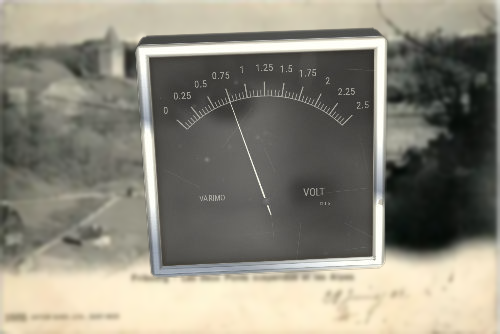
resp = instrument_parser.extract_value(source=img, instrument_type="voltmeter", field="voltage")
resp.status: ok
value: 0.75 V
